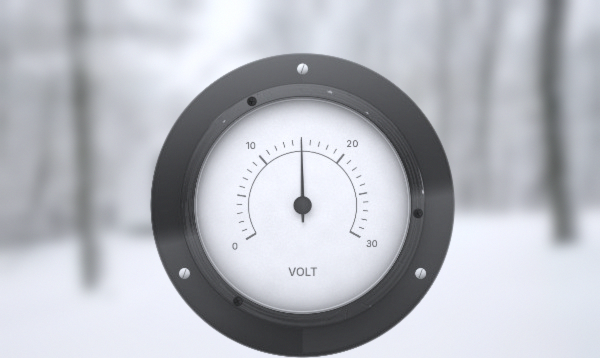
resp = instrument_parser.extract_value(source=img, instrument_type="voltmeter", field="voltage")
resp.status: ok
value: 15 V
